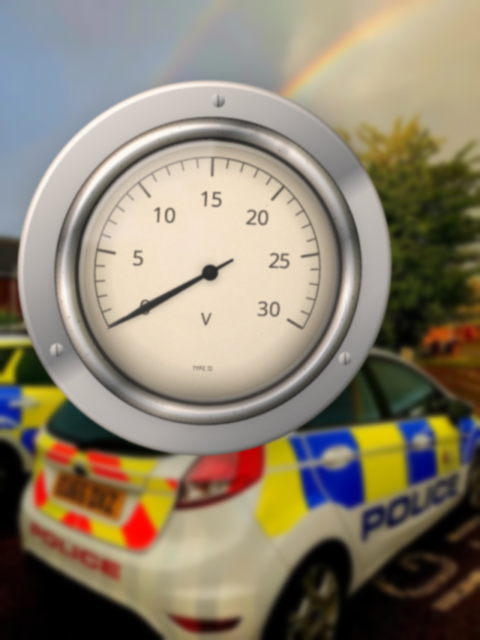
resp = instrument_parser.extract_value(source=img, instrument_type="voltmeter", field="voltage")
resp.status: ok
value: 0 V
